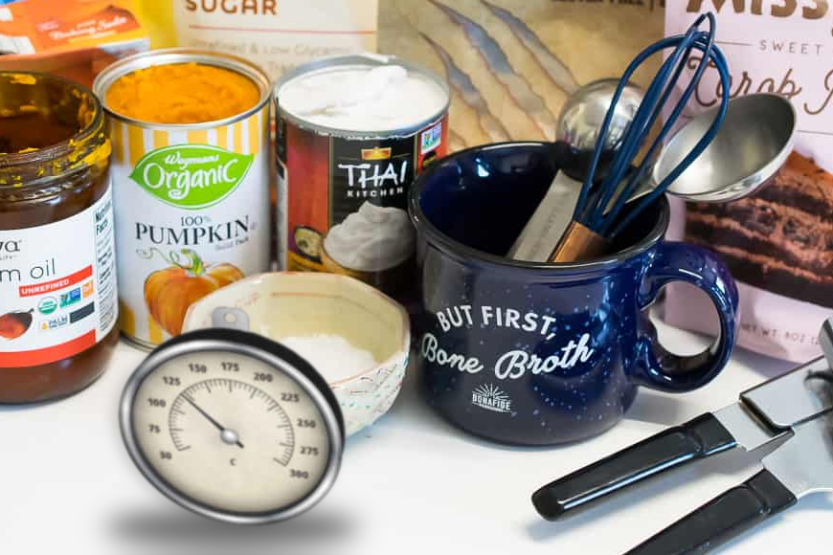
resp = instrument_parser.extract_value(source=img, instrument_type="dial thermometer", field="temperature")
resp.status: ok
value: 125 °C
